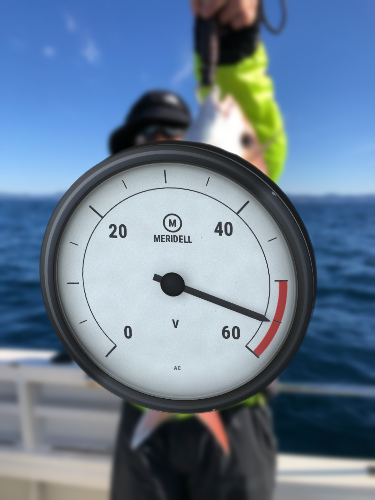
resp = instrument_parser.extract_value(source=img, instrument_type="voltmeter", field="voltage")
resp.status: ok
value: 55 V
